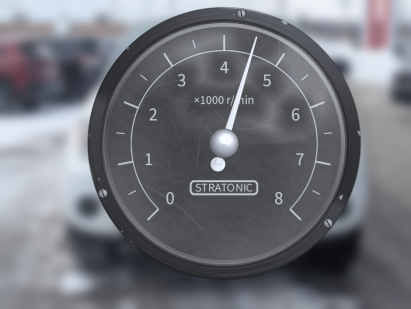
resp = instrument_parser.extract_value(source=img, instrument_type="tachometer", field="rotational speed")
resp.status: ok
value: 4500 rpm
